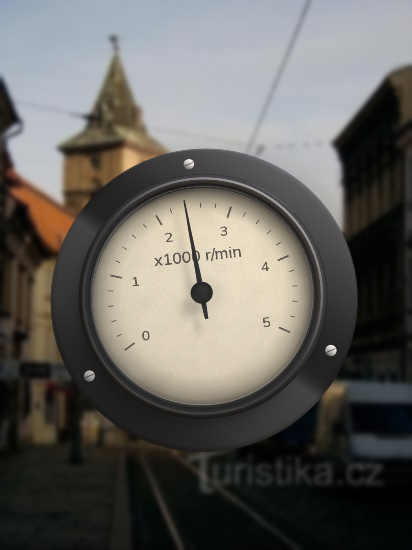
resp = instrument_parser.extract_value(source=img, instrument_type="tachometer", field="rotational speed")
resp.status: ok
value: 2400 rpm
